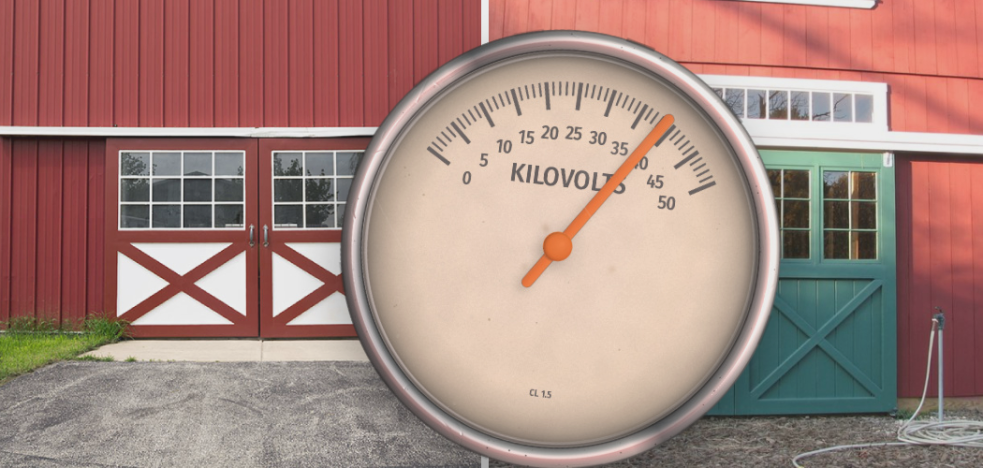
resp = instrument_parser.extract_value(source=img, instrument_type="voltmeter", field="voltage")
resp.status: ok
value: 39 kV
